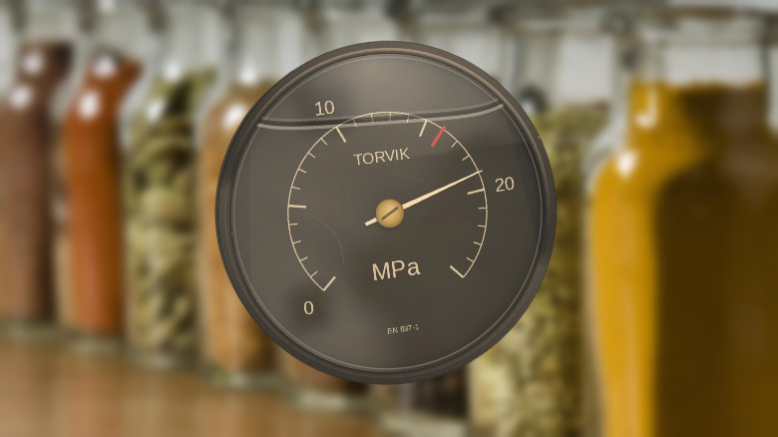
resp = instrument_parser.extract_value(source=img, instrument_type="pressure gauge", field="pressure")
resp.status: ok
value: 19 MPa
